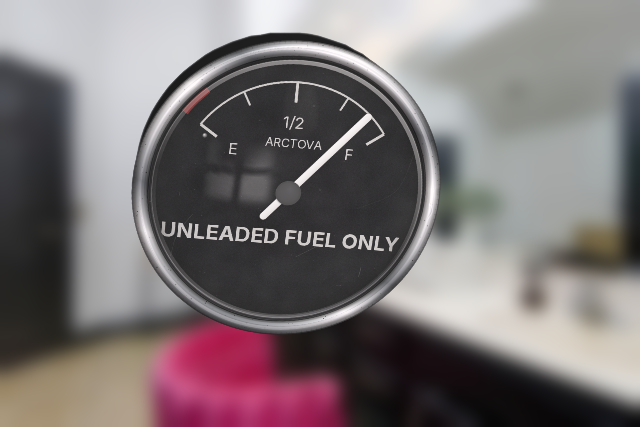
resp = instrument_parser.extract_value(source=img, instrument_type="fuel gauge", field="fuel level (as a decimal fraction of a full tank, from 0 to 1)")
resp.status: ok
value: 0.875
